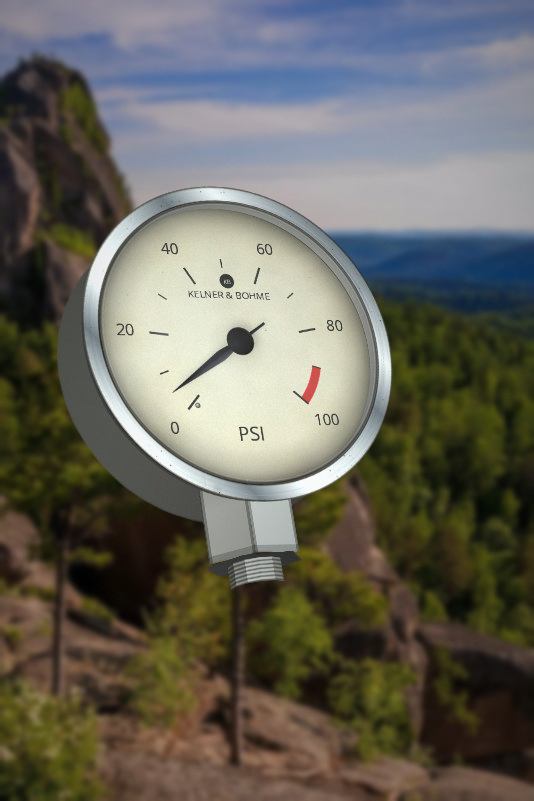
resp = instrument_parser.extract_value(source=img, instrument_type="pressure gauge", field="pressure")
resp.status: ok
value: 5 psi
